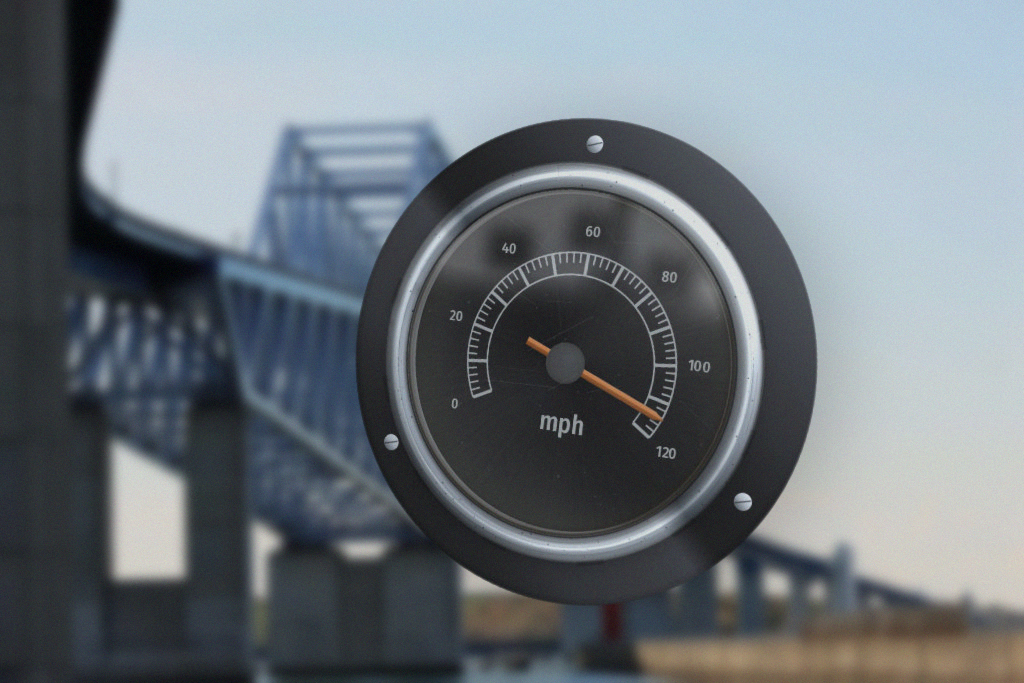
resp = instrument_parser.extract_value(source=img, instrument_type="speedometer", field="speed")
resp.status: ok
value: 114 mph
